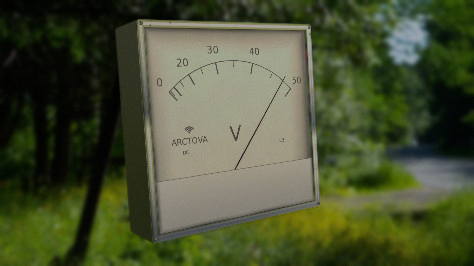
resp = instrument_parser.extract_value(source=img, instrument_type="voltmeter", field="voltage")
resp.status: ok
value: 47.5 V
